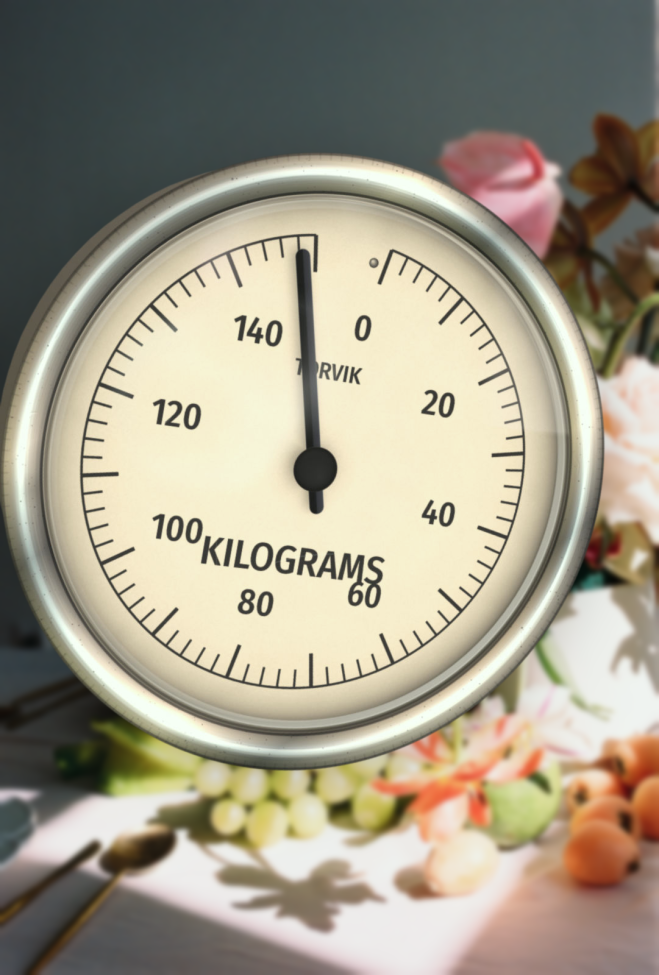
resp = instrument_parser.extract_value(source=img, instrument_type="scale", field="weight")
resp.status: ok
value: 148 kg
